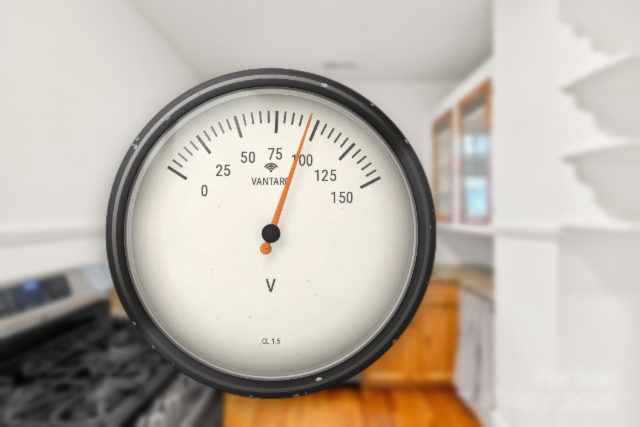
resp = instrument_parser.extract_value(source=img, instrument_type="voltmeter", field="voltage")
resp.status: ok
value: 95 V
